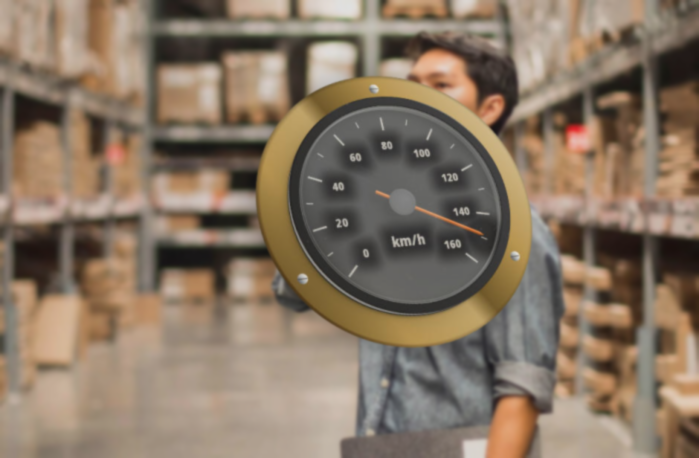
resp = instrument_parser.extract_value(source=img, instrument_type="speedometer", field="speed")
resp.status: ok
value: 150 km/h
